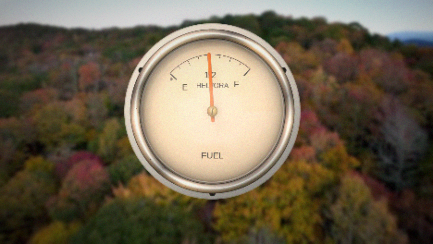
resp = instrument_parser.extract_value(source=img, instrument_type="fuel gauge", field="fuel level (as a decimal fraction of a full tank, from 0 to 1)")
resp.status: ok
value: 0.5
